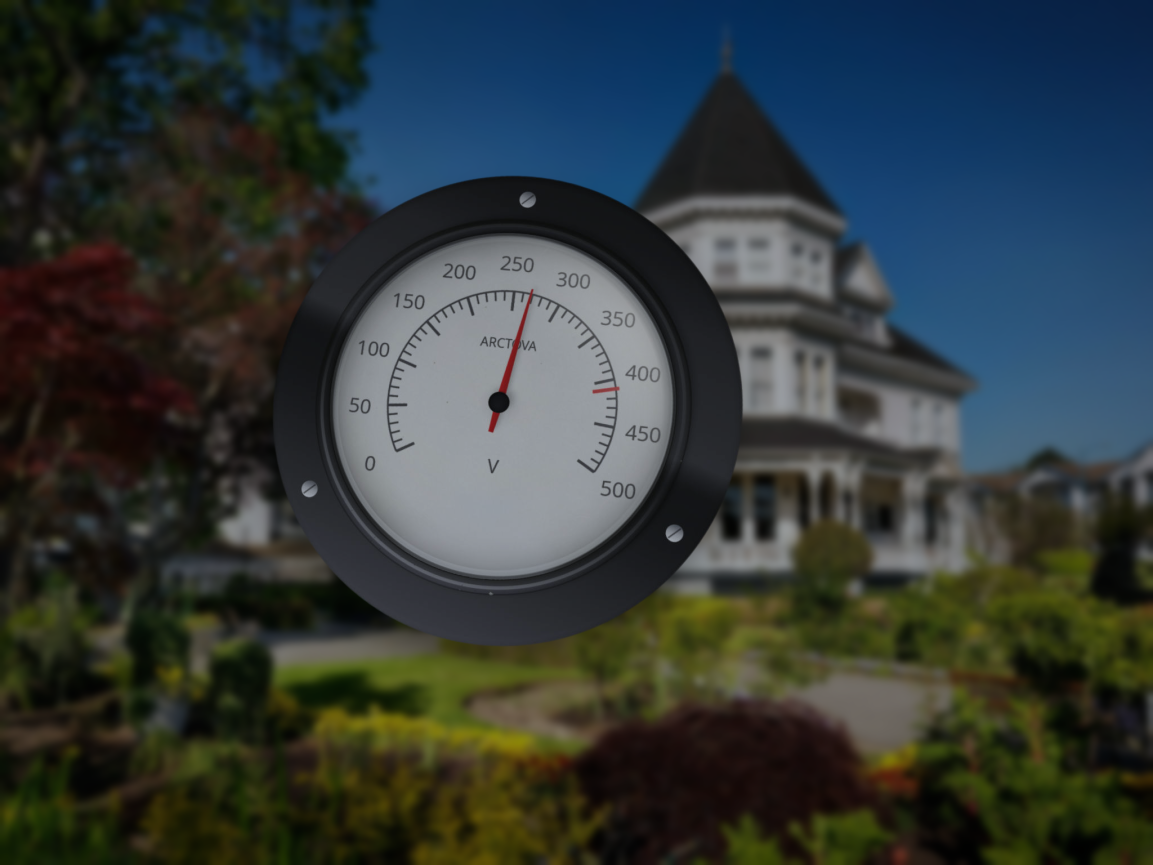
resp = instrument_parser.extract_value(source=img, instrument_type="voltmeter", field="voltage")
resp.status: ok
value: 270 V
